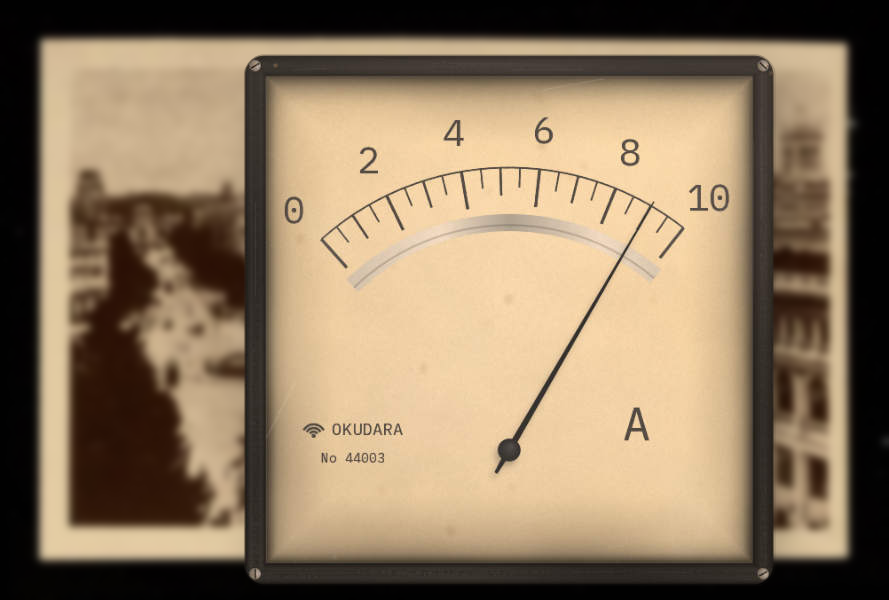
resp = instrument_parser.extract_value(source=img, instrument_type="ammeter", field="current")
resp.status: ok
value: 9 A
